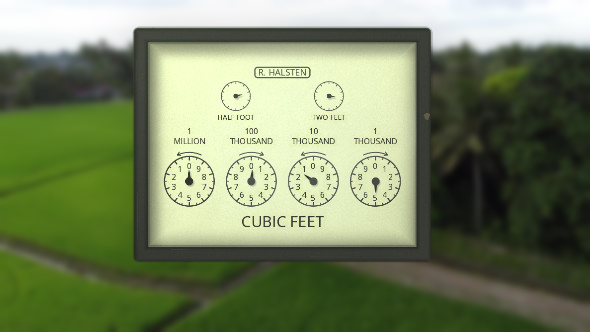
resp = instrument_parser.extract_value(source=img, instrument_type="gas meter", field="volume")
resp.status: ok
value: 1500 ft³
